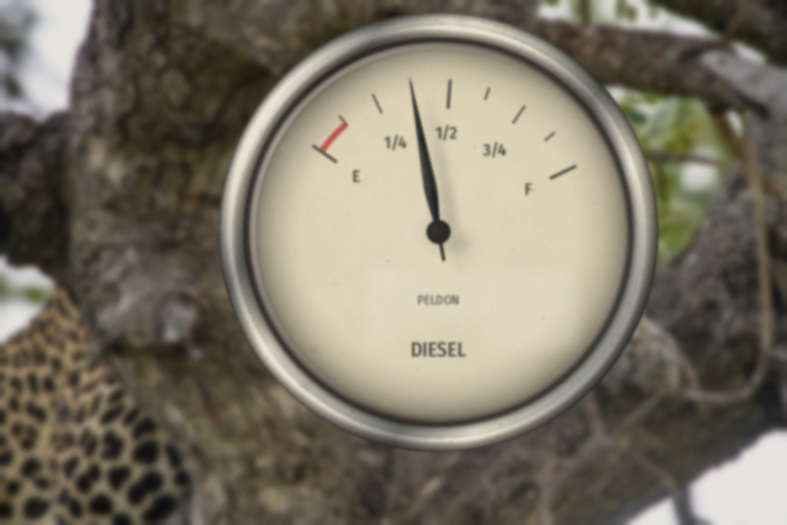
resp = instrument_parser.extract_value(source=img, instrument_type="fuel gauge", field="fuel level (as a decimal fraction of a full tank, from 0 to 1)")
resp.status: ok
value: 0.375
